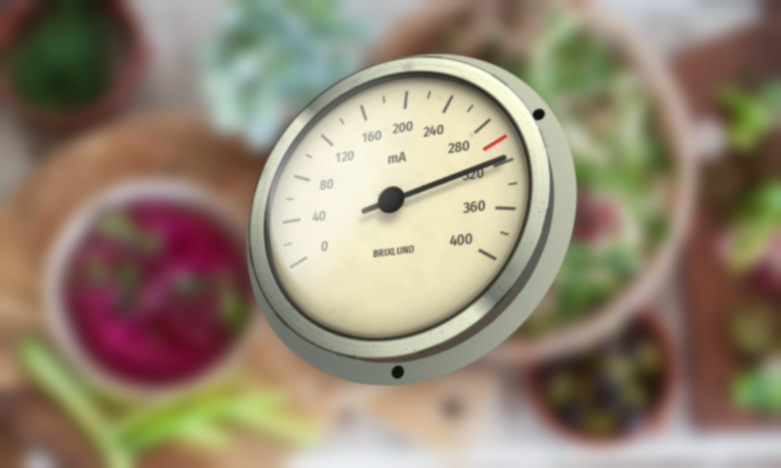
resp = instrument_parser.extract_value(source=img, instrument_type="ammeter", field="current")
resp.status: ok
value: 320 mA
